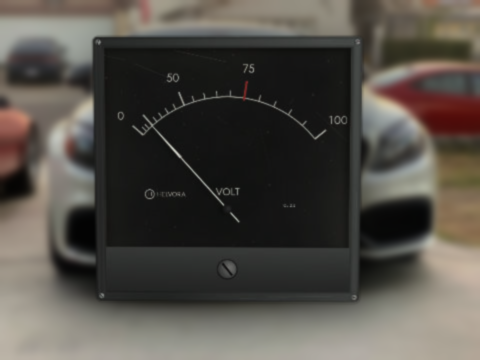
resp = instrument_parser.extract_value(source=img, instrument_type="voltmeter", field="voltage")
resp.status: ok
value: 25 V
